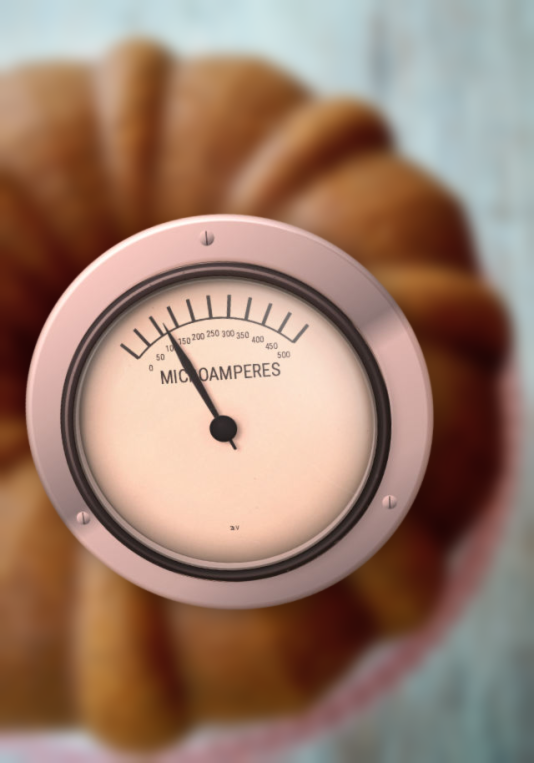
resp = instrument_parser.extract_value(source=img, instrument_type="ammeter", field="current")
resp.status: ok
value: 125 µA
